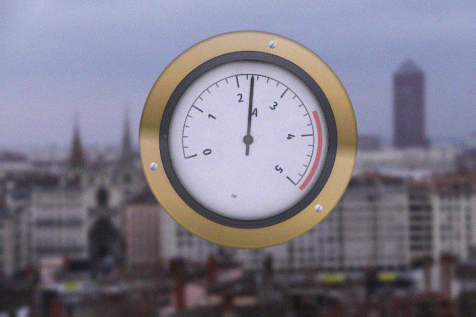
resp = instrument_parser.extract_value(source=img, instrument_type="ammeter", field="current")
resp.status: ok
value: 2.3 A
